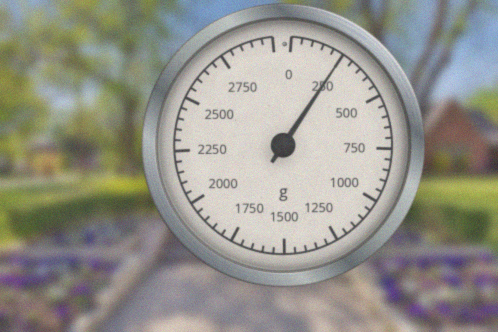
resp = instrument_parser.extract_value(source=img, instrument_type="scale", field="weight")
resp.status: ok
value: 250 g
